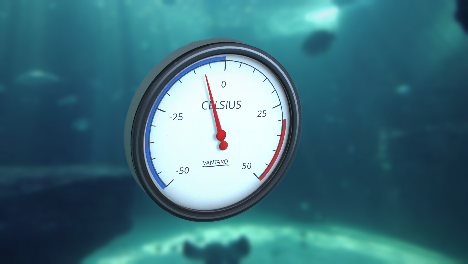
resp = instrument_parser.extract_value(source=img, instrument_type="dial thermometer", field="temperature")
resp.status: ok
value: -7.5 °C
